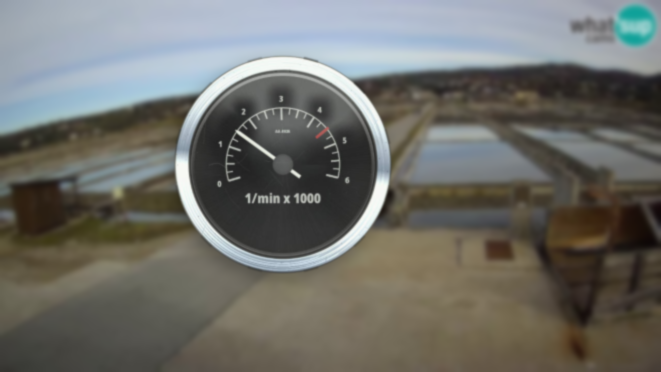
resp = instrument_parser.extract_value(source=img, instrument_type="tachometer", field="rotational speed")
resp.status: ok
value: 1500 rpm
